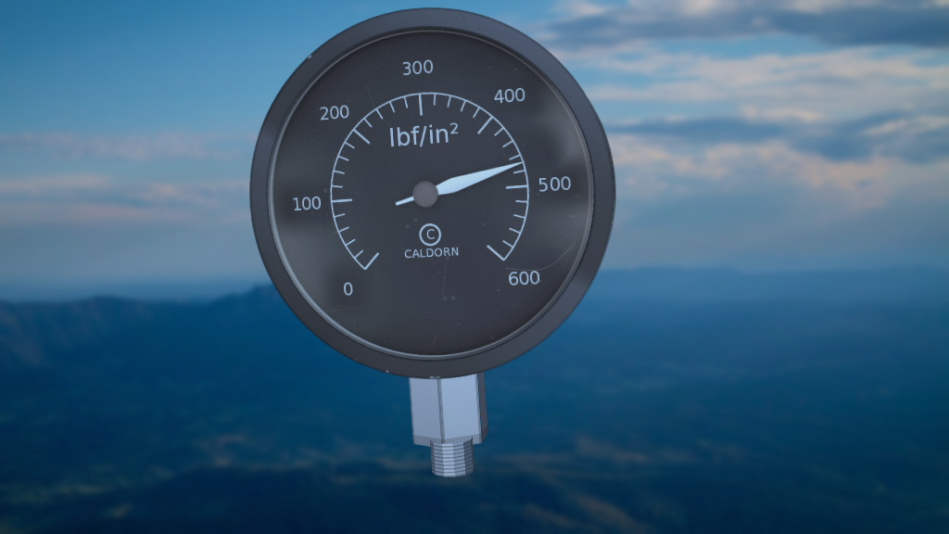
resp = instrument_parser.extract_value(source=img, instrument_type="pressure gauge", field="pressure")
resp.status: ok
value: 470 psi
